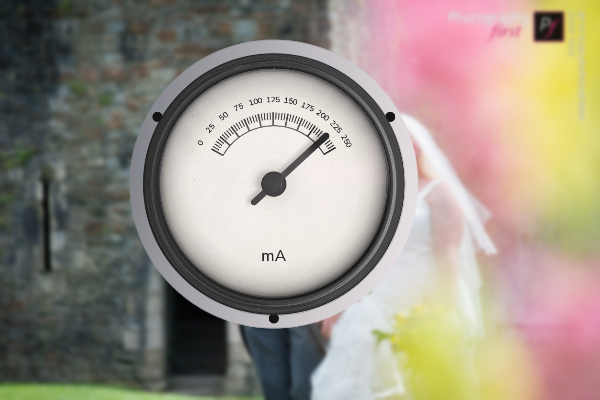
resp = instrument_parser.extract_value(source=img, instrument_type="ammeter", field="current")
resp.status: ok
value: 225 mA
